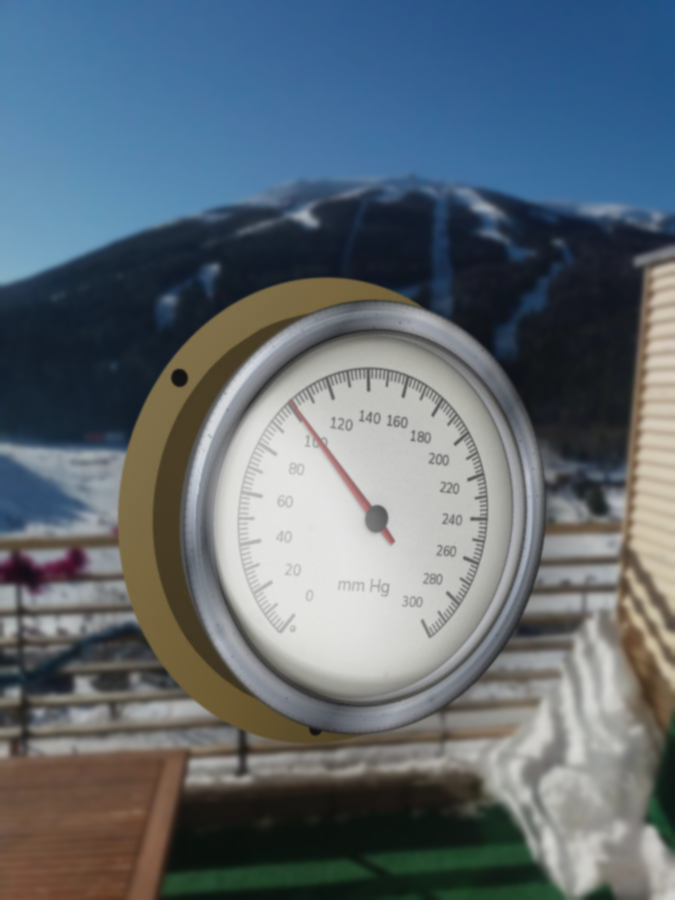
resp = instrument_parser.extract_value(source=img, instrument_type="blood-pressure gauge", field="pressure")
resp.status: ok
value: 100 mmHg
